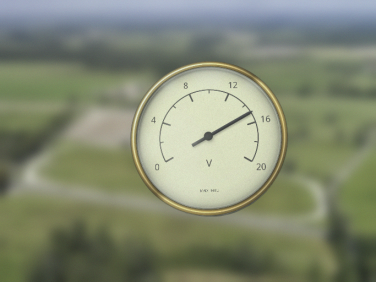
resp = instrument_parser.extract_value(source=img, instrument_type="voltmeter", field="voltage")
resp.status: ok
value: 15 V
